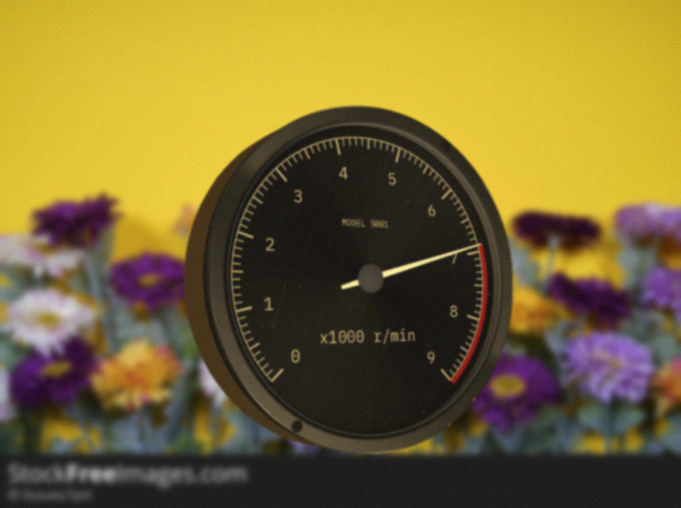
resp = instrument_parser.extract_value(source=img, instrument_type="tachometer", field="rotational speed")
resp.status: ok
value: 6900 rpm
